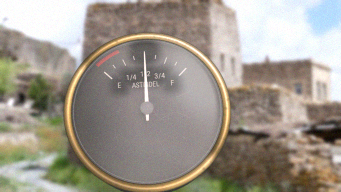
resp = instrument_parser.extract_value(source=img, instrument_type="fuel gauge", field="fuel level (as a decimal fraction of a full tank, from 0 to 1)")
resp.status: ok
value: 0.5
